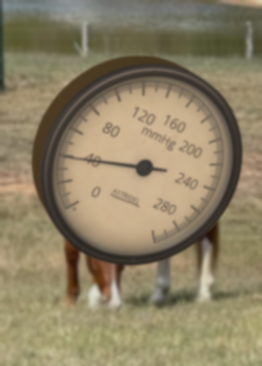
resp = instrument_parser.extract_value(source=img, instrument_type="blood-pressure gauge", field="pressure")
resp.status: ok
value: 40 mmHg
